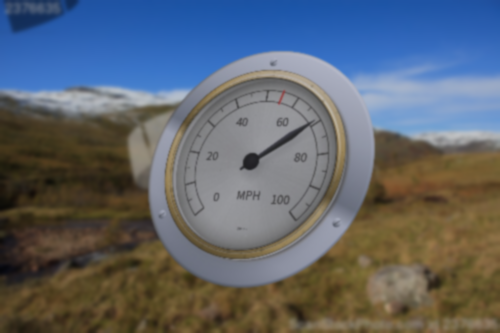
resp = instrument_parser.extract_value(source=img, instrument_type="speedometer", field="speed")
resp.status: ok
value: 70 mph
